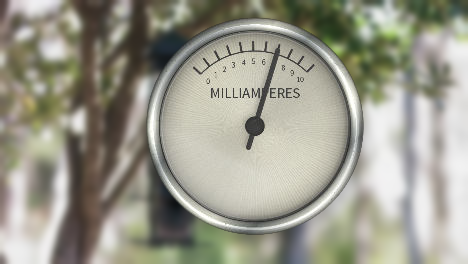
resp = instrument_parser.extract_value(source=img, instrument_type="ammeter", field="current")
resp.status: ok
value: 7 mA
